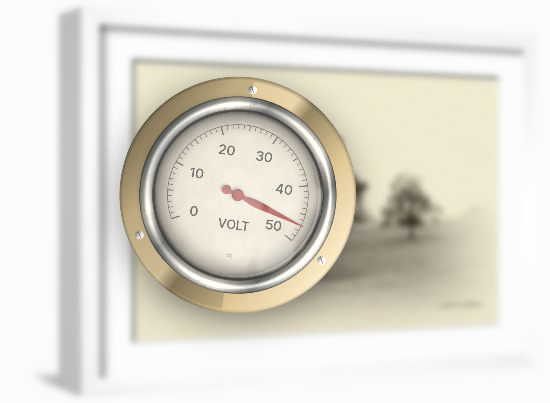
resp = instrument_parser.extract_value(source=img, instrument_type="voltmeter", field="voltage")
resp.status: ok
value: 47 V
